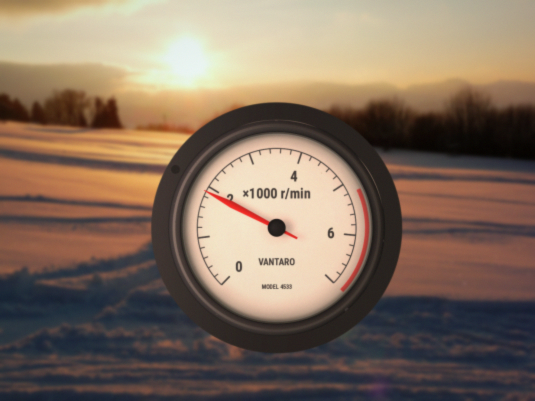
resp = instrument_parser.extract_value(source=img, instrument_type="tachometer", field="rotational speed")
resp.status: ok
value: 1900 rpm
